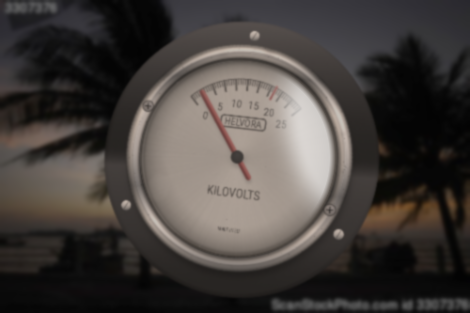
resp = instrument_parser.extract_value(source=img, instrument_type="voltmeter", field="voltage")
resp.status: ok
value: 2.5 kV
